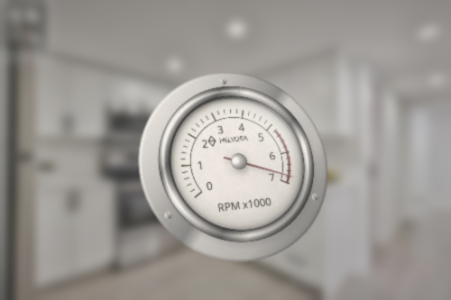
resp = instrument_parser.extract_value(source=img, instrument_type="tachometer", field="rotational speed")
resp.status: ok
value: 6800 rpm
